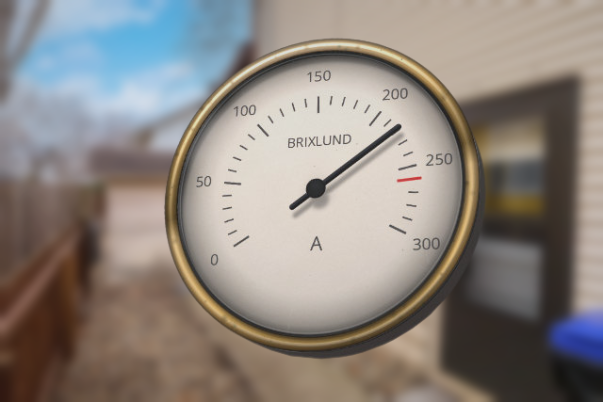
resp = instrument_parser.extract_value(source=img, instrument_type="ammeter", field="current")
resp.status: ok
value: 220 A
